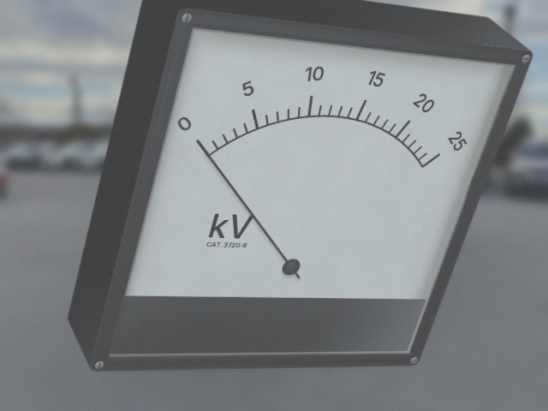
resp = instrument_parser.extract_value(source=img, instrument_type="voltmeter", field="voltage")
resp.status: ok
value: 0 kV
